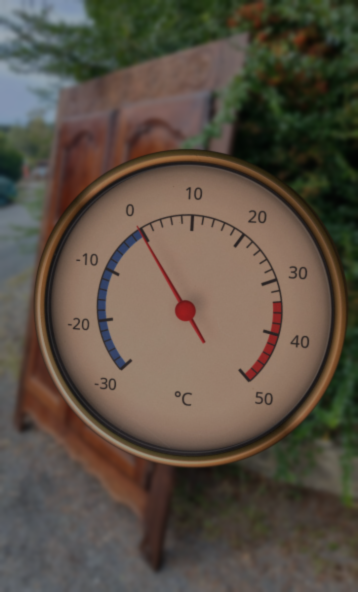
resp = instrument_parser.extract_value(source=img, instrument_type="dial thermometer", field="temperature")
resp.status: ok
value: 0 °C
